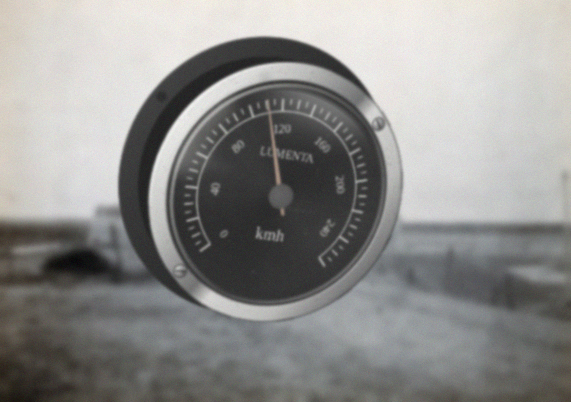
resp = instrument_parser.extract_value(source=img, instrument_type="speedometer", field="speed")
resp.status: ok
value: 110 km/h
